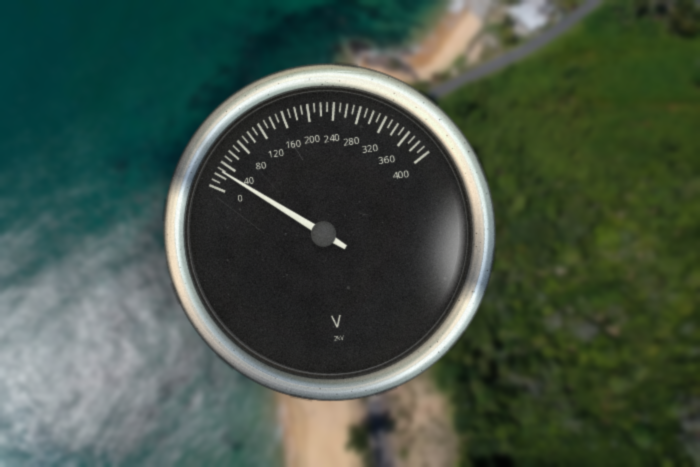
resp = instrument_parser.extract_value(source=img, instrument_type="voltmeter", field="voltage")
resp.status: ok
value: 30 V
